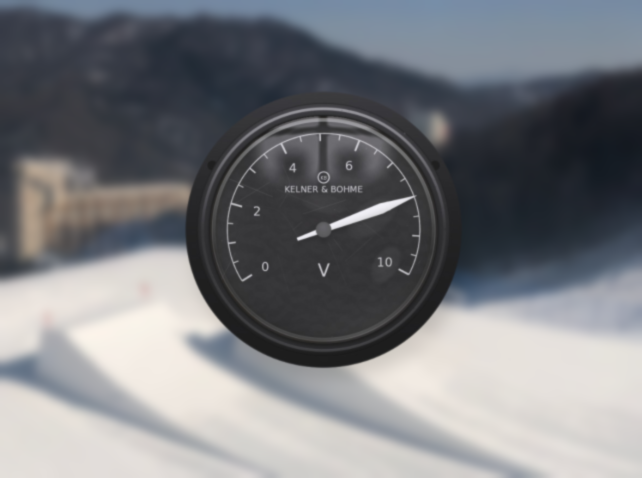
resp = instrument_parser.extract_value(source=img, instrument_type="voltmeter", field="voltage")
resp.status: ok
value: 8 V
